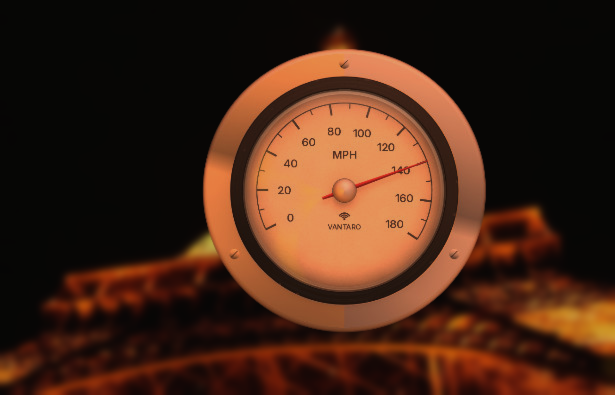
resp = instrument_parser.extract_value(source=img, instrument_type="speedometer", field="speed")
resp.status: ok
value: 140 mph
